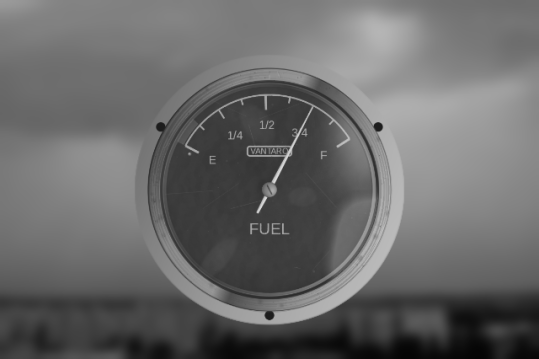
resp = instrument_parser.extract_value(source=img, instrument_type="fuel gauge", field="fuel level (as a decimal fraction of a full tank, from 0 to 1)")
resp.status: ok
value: 0.75
